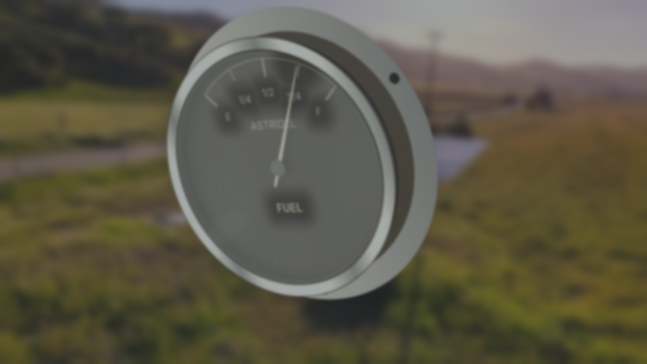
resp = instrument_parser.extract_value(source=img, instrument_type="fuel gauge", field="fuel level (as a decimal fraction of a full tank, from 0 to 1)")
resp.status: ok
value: 0.75
